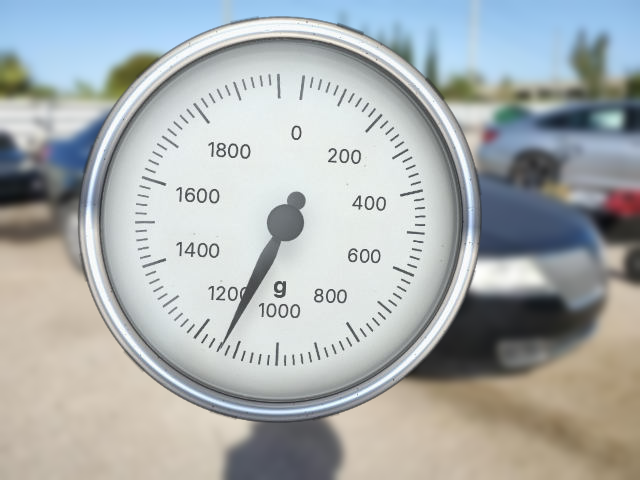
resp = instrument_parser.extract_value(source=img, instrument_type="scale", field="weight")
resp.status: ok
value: 1140 g
